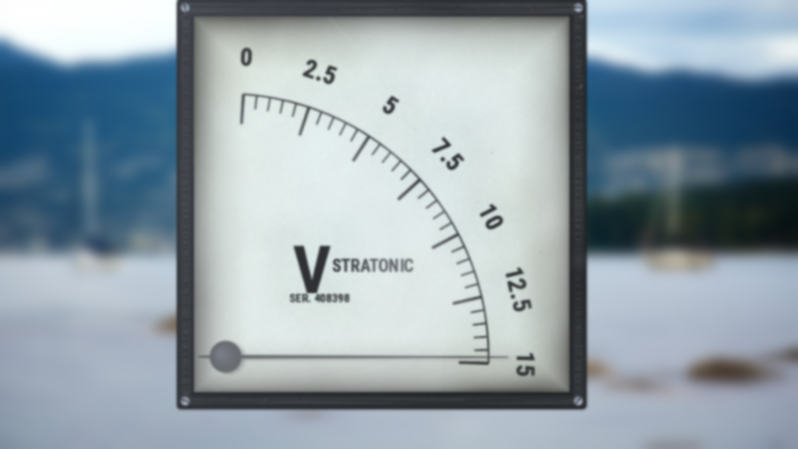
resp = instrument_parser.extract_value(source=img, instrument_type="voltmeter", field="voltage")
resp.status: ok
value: 14.75 V
